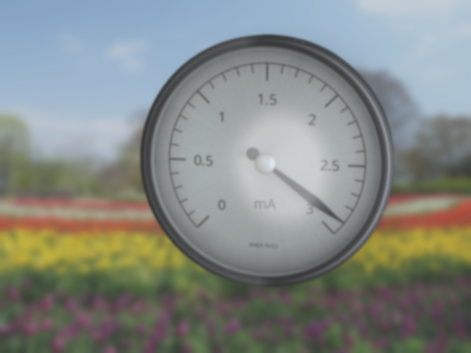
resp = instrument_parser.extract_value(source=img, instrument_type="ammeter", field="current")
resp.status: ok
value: 2.9 mA
